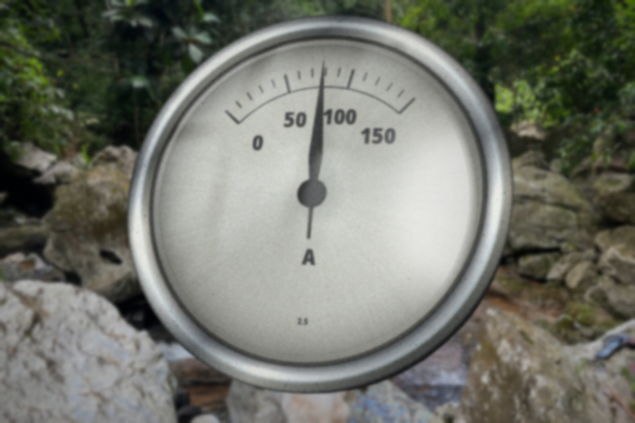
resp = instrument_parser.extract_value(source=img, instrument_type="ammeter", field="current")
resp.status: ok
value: 80 A
